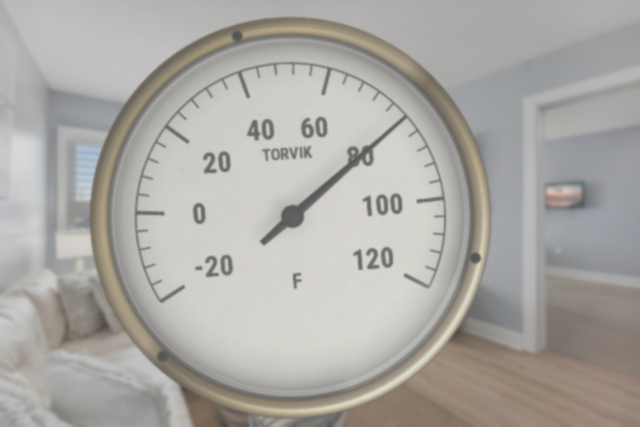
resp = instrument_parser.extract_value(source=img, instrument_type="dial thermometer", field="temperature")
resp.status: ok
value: 80 °F
